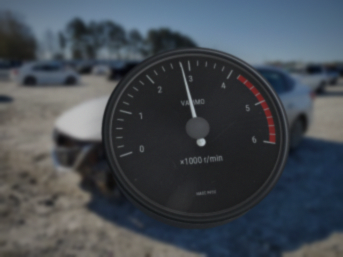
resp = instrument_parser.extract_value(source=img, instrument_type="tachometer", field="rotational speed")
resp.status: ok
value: 2800 rpm
